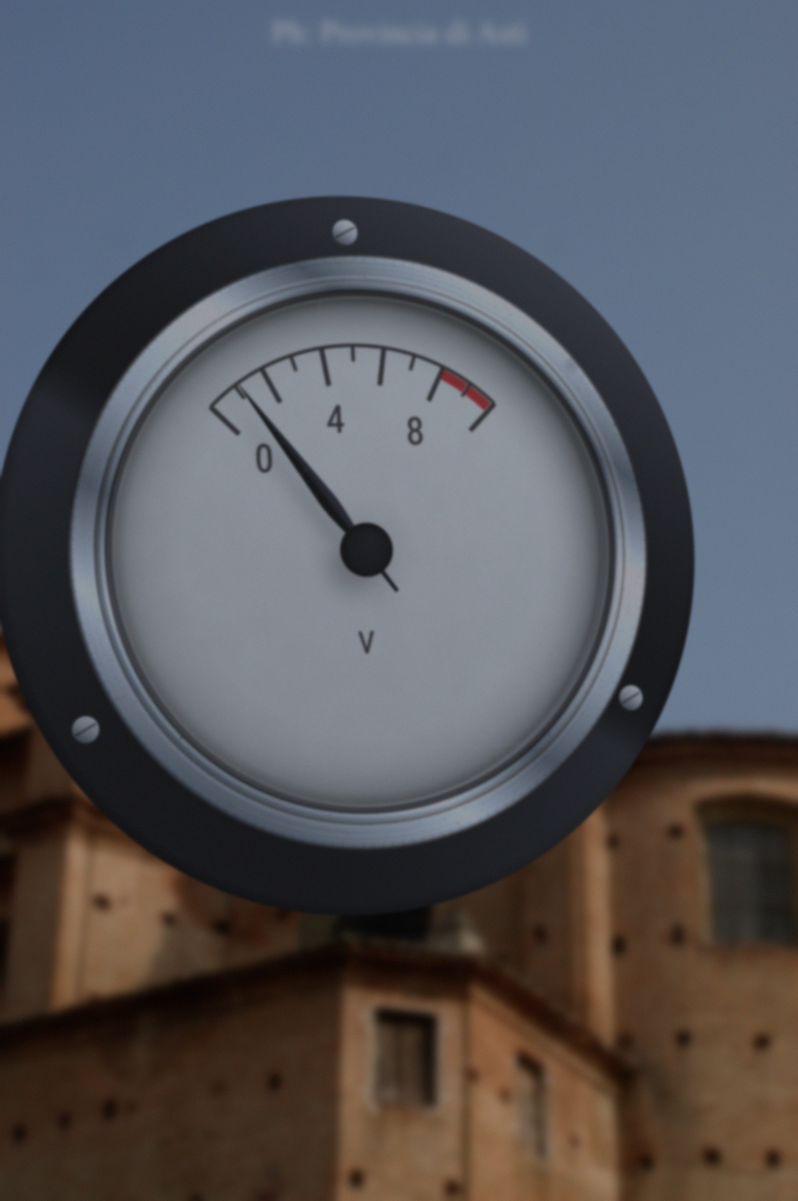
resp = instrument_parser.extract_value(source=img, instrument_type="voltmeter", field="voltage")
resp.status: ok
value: 1 V
